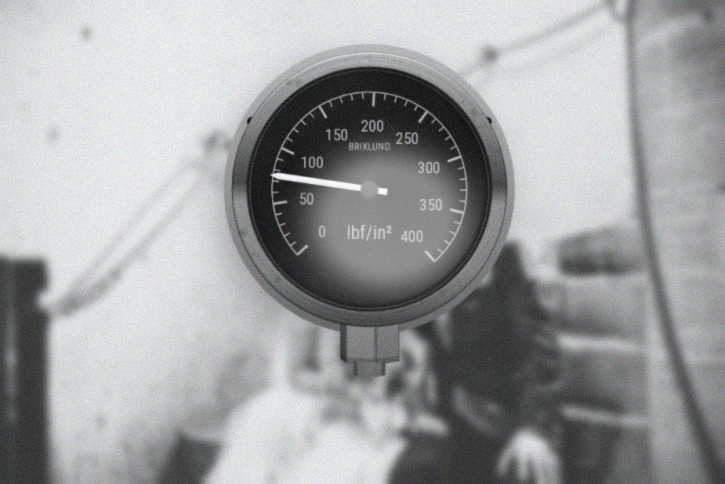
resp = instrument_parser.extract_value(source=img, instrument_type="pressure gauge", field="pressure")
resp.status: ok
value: 75 psi
